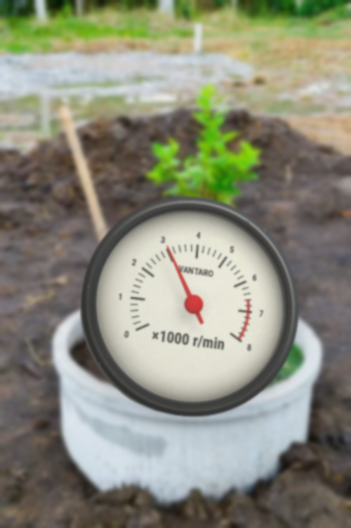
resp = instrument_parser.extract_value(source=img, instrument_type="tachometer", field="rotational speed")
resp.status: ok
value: 3000 rpm
